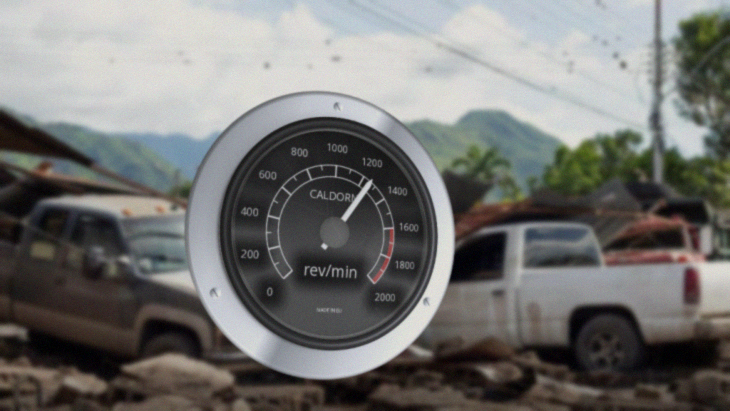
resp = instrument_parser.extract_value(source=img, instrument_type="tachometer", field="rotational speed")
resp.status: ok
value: 1250 rpm
